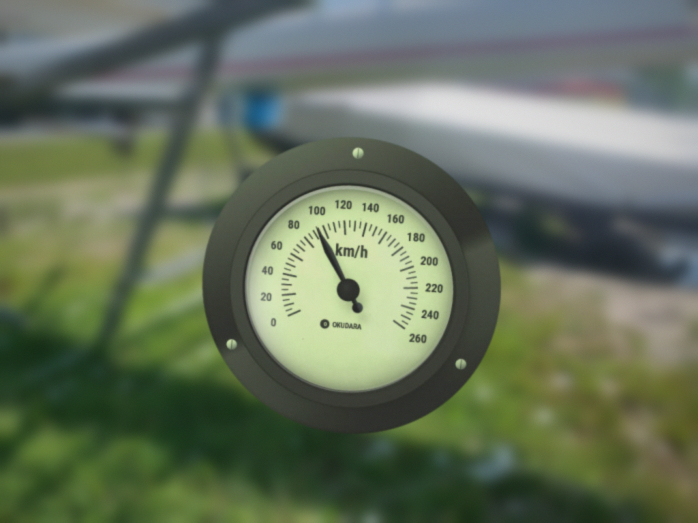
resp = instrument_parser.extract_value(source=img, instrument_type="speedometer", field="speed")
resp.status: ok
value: 95 km/h
